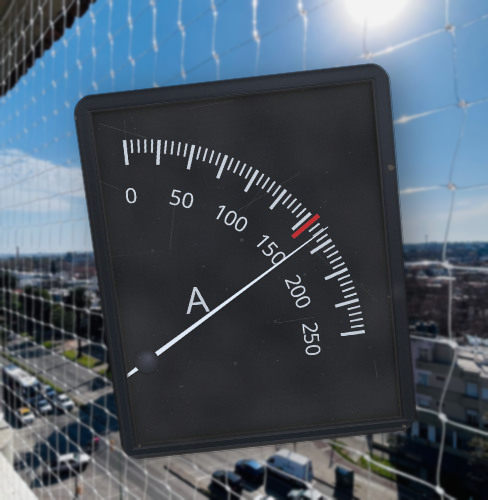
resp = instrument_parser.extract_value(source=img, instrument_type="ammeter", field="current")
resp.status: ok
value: 165 A
